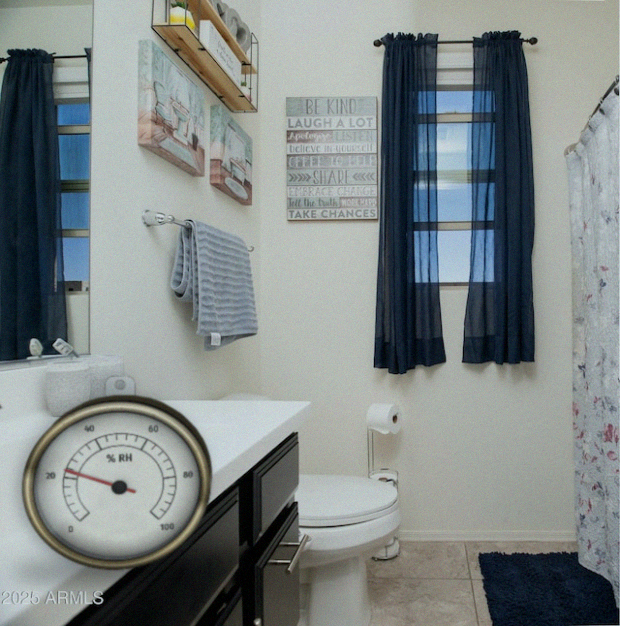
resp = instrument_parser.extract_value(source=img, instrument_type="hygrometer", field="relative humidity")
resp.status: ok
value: 24 %
